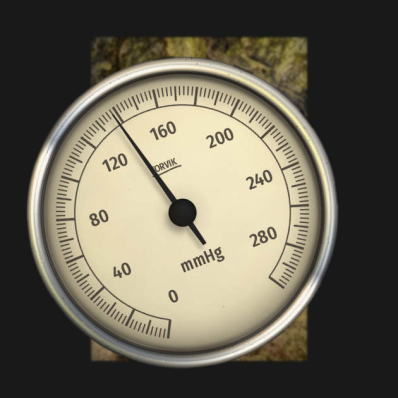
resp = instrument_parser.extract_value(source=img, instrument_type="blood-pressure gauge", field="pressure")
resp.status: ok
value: 138 mmHg
